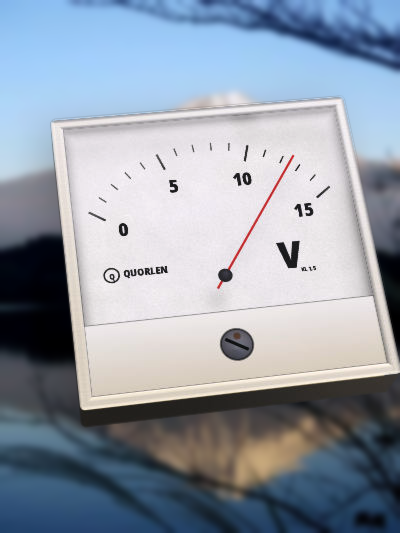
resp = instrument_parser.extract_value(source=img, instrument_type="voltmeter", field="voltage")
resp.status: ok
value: 12.5 V
